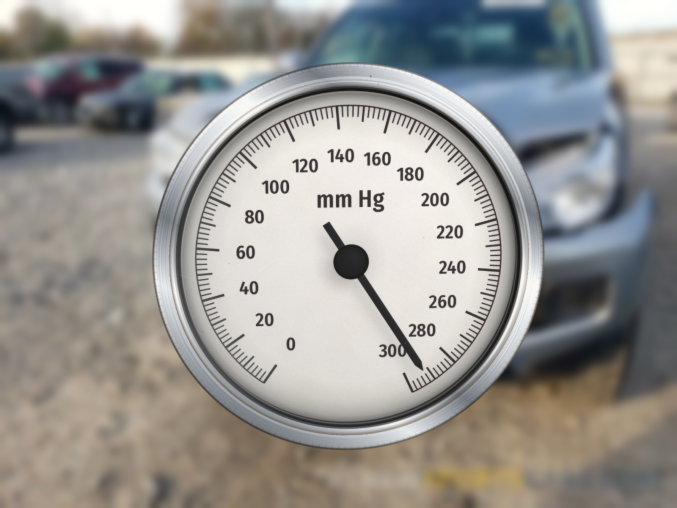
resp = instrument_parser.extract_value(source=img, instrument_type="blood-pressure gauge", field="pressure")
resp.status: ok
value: 292 mmHg
